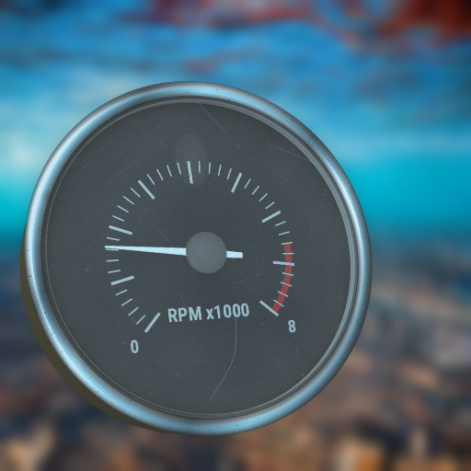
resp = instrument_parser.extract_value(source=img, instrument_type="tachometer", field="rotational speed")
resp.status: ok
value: 1600 rpm
